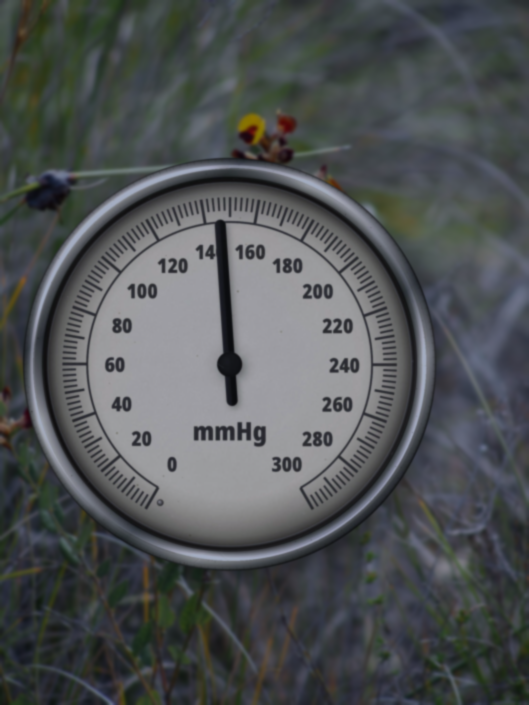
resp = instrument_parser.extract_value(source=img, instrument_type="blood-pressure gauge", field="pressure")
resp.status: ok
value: 146 mmHg
